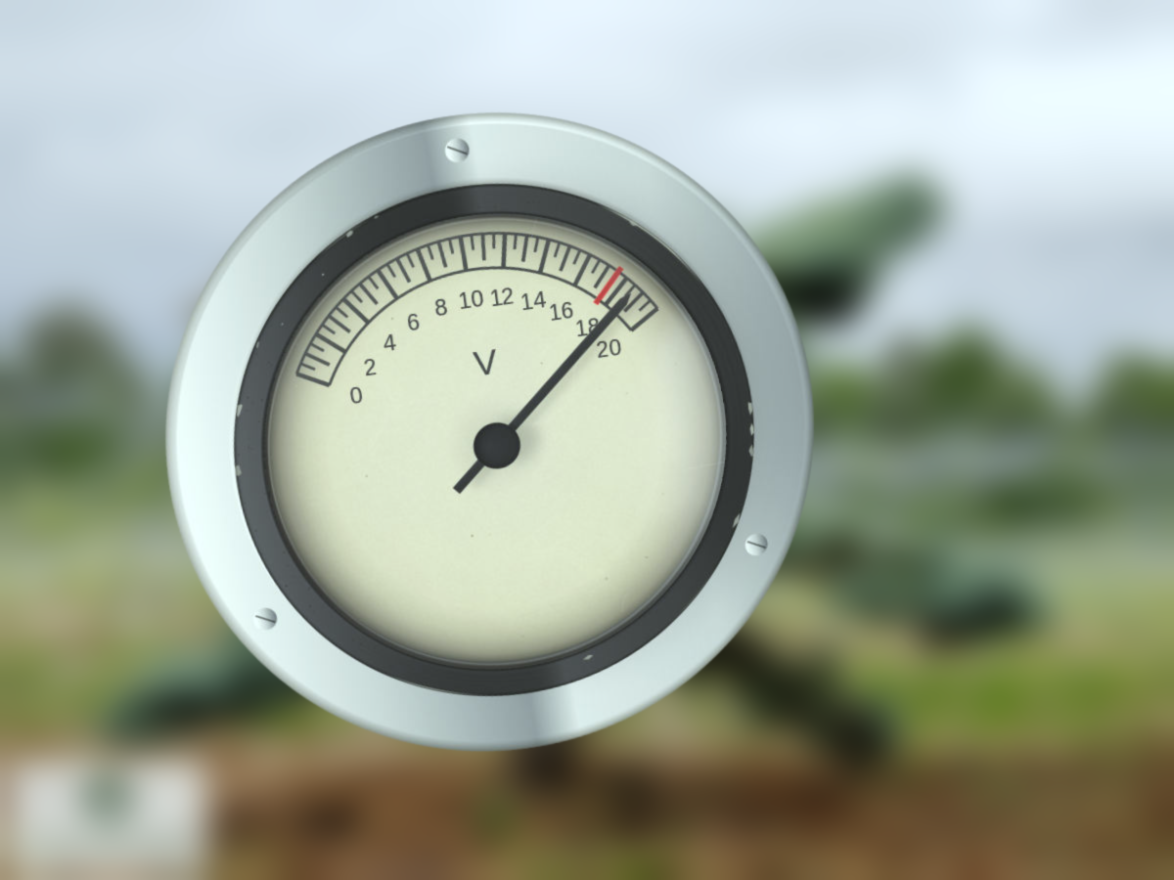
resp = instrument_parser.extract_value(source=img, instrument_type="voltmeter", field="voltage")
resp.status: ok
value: 18.5 V
